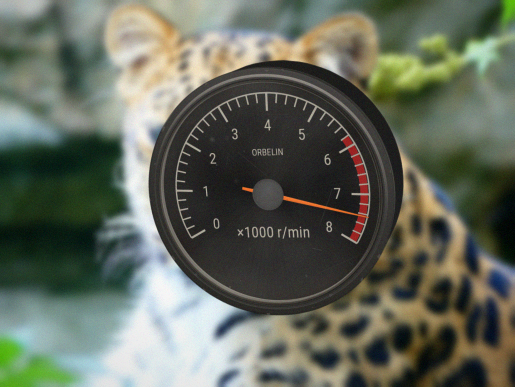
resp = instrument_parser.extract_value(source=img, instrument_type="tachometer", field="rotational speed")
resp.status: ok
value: 7400 rpm
